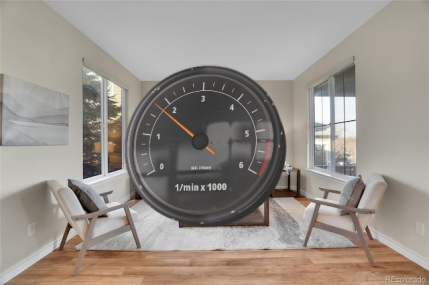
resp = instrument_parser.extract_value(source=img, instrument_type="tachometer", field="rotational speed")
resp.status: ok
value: 1750 rpm
